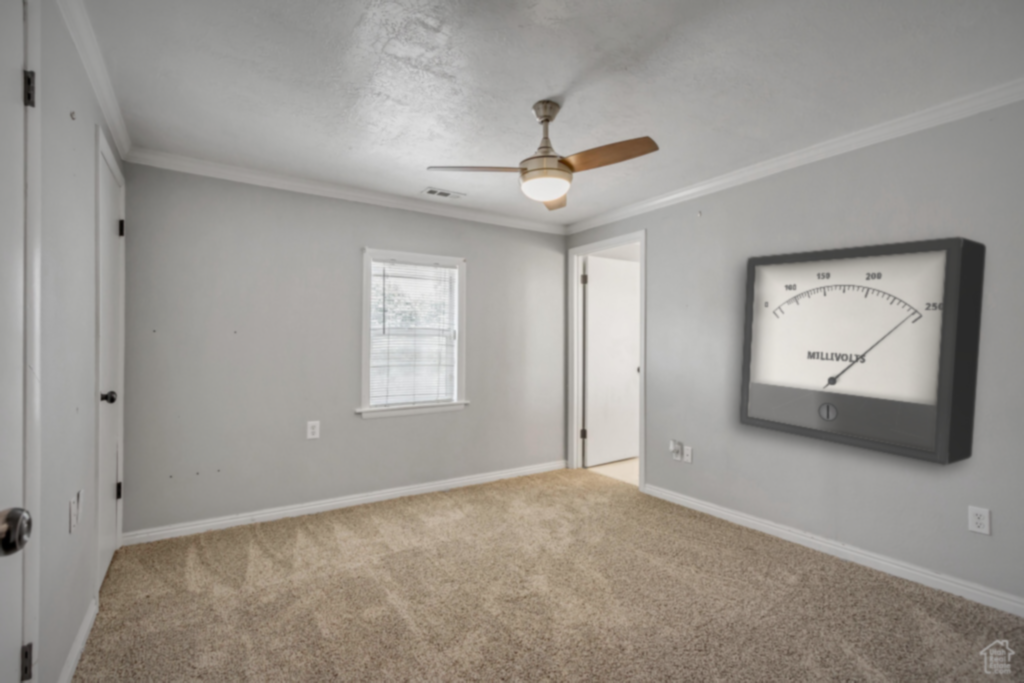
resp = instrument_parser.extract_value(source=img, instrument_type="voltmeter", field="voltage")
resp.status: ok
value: 245 mV
